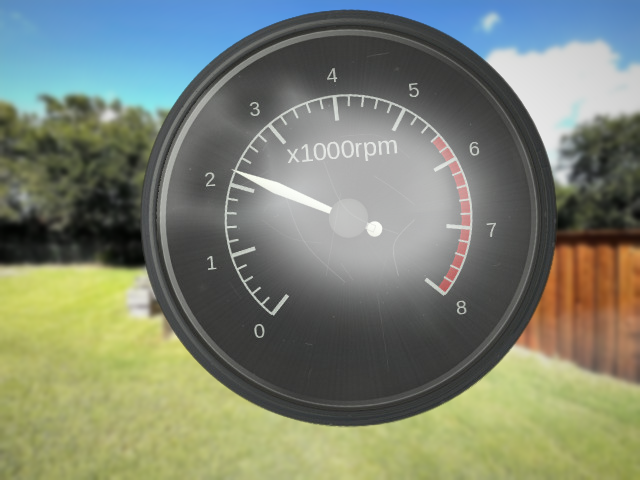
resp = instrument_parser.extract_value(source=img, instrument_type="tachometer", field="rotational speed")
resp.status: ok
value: 2200 rpm
